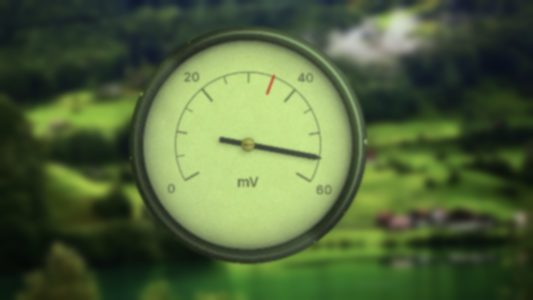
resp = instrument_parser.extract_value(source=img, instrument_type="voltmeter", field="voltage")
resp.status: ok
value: 55 mV
